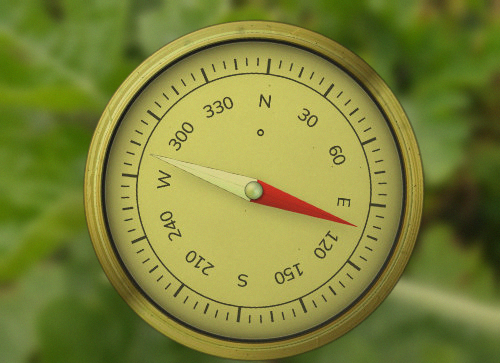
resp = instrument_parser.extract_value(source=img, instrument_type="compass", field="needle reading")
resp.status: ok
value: 102.5 °
